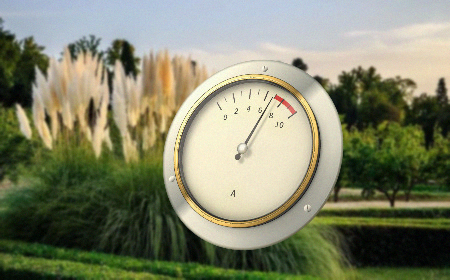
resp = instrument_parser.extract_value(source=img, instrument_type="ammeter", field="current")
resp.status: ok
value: 7 A
